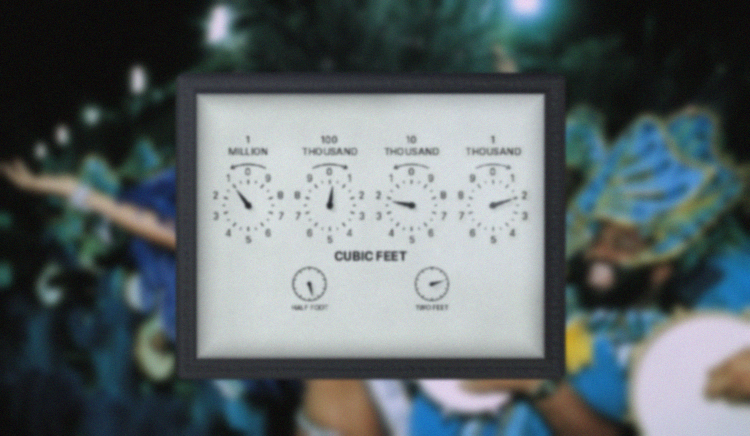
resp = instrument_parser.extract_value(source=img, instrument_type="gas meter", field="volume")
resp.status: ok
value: 102200 ft³
